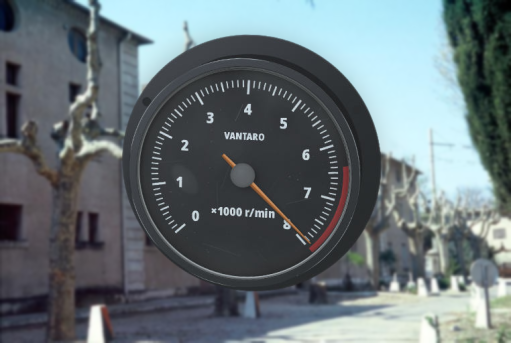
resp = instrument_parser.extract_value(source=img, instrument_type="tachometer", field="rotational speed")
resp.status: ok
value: 7900 rpm
